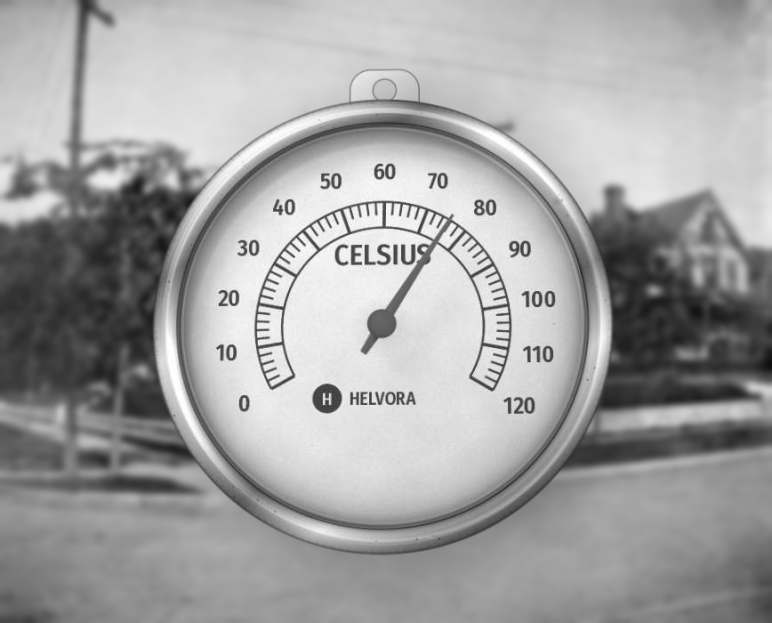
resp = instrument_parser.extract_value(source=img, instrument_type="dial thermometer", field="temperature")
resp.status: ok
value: 76 °C
